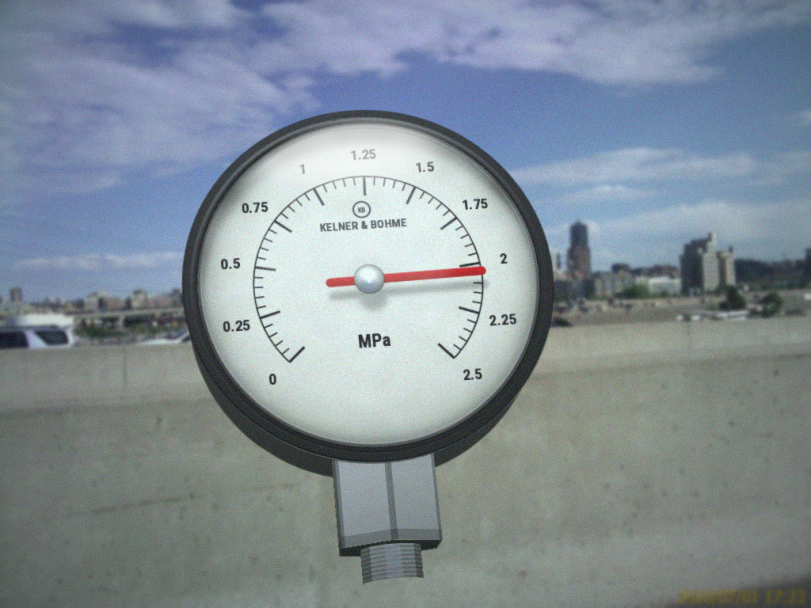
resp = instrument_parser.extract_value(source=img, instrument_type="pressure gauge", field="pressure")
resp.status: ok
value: 2.05 MPa
